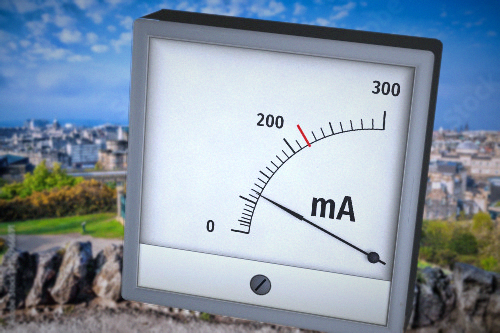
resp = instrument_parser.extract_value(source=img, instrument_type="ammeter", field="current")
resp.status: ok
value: 120 mA
